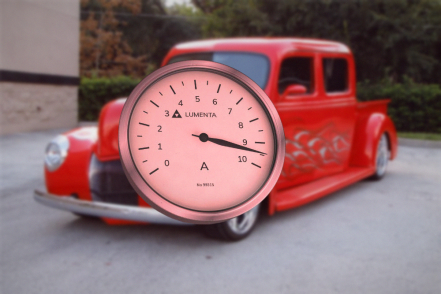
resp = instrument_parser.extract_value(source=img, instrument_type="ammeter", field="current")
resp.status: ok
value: 9.5 A
